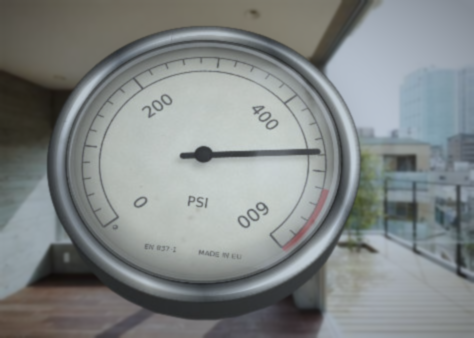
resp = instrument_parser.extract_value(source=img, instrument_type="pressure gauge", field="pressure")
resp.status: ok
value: 480 psi
